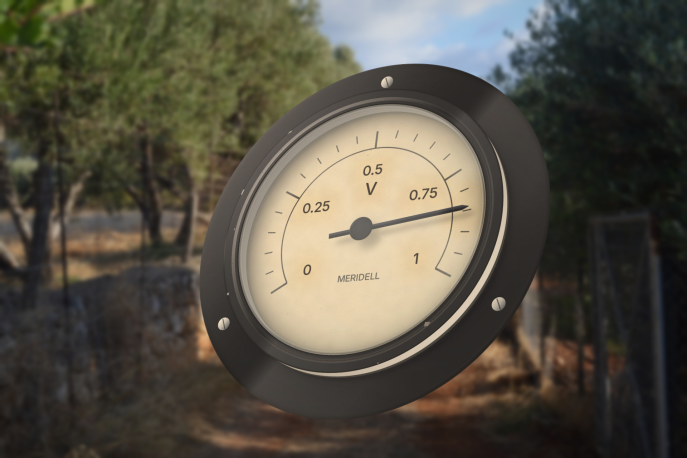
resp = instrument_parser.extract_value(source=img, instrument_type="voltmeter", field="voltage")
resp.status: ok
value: 0.85 V
